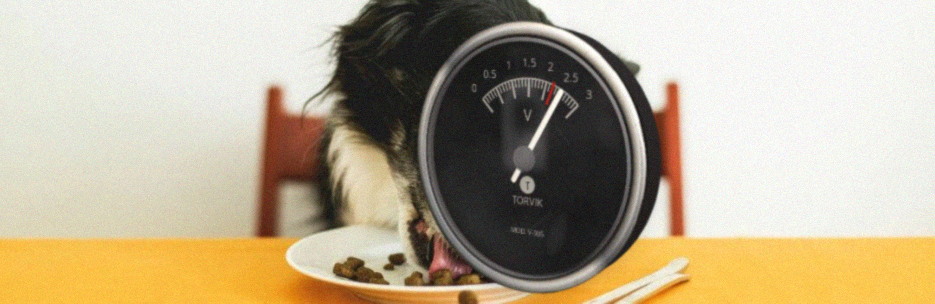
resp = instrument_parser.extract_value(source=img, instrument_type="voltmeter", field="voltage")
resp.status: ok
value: 2.5 V
